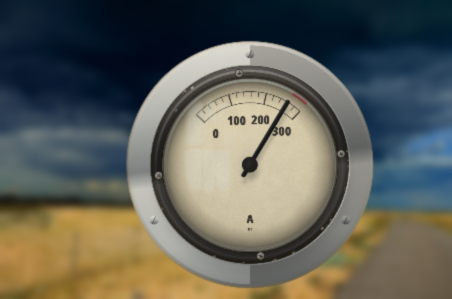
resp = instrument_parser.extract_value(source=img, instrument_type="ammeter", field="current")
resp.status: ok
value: 260 A
